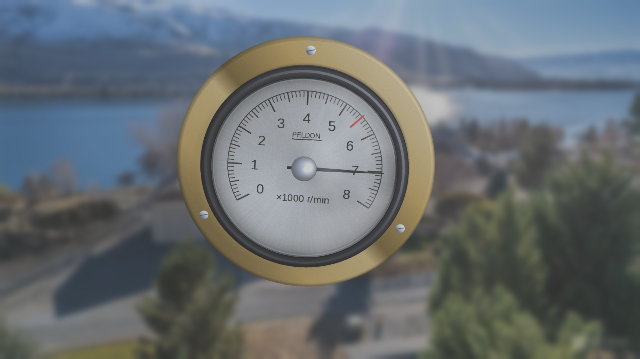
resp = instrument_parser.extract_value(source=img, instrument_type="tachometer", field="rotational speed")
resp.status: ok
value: 7000 rpm
